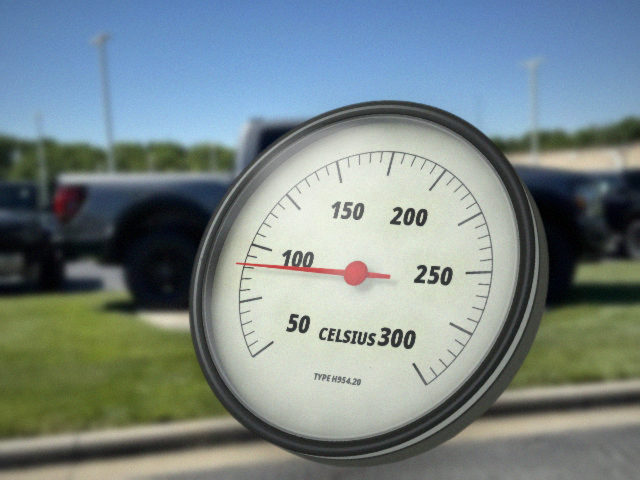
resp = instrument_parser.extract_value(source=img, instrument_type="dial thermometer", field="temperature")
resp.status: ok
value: 90 °C
